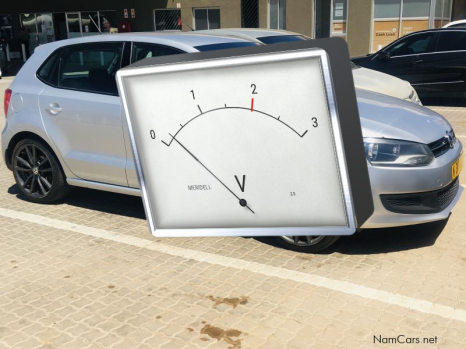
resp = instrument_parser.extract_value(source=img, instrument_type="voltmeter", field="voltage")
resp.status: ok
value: 0.25 V
